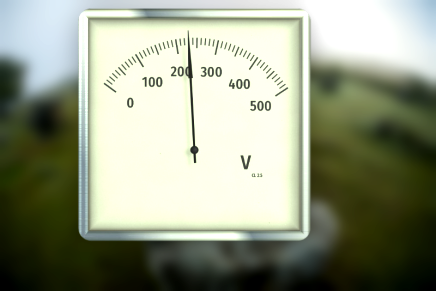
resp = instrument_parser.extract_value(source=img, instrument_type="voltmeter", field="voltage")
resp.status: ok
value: 230 V
